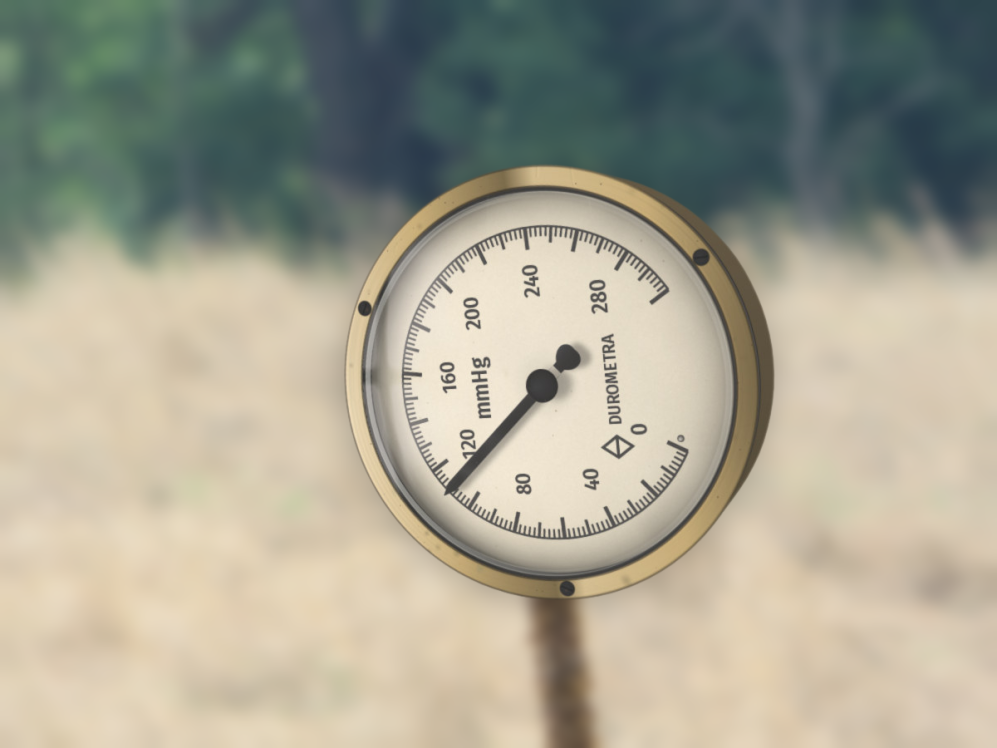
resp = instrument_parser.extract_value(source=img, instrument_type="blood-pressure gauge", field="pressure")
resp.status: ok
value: 110 mmHg
